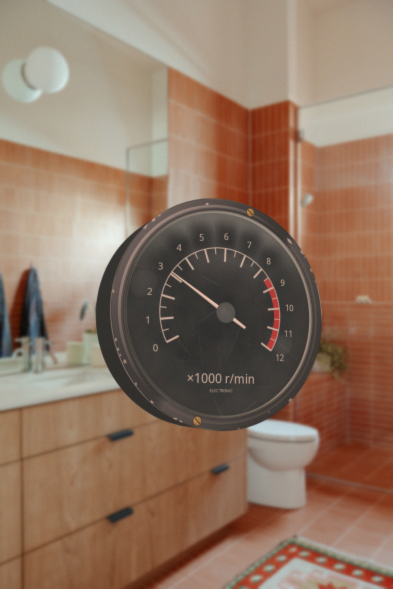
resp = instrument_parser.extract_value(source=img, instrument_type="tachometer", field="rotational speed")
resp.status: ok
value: 3000 rpm
